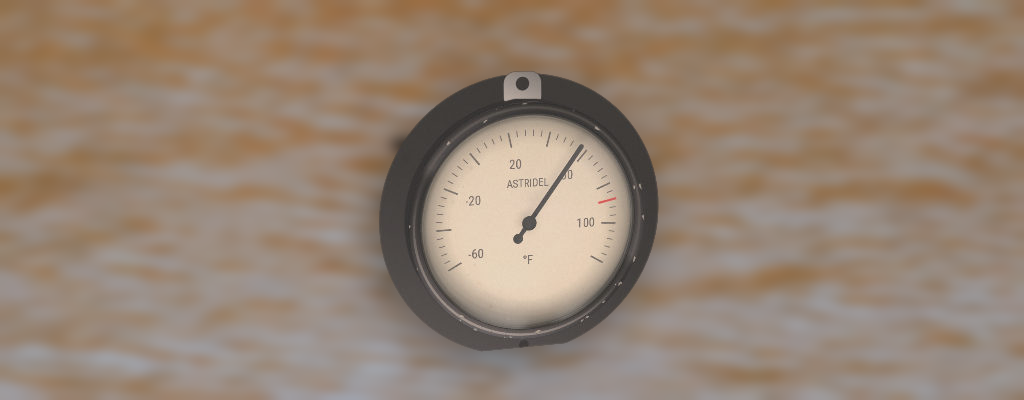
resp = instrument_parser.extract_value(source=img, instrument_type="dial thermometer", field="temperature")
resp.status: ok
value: 56 °F
